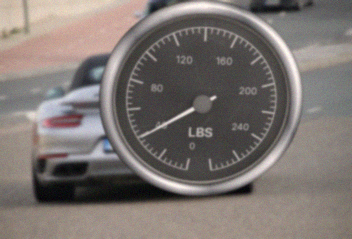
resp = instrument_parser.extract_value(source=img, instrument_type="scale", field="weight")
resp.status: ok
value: 40 lb
